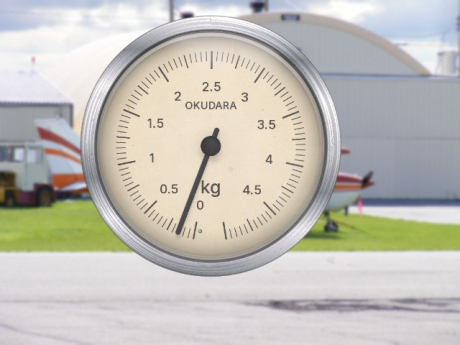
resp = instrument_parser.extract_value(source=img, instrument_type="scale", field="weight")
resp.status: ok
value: 0.15 kg
